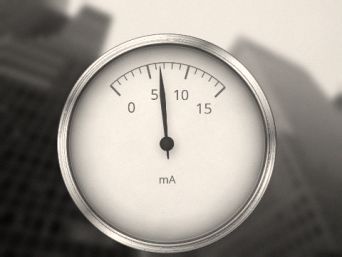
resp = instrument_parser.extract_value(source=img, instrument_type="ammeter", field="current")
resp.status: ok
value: 6.5 mA
